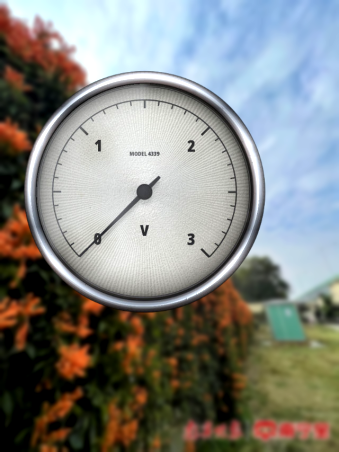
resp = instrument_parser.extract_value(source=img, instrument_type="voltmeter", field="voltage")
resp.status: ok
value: 0 V
